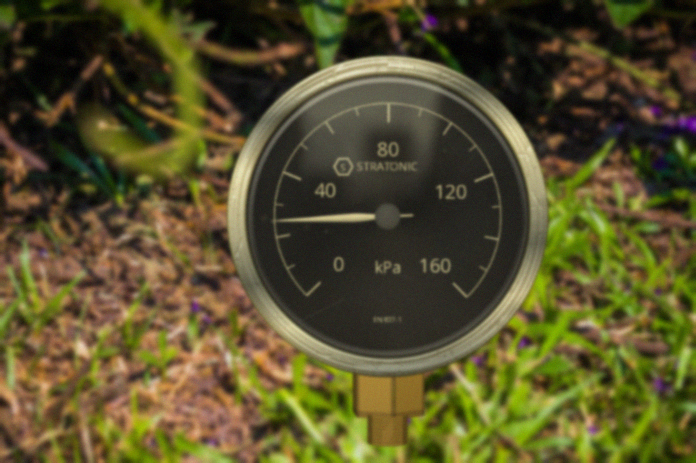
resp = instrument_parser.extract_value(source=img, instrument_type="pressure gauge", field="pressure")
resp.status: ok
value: 25 kPa
